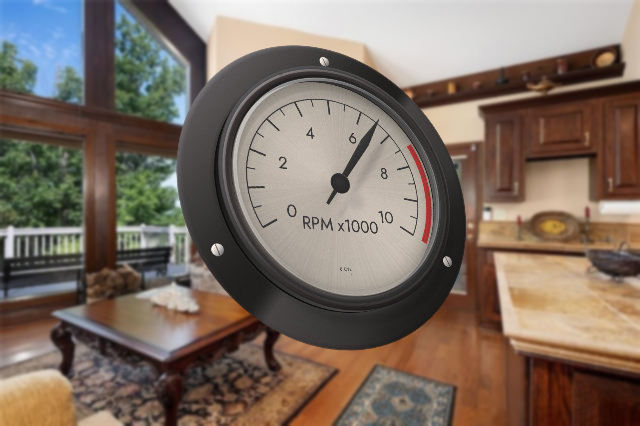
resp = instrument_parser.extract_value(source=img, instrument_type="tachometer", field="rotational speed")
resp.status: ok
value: 6500 rpm
